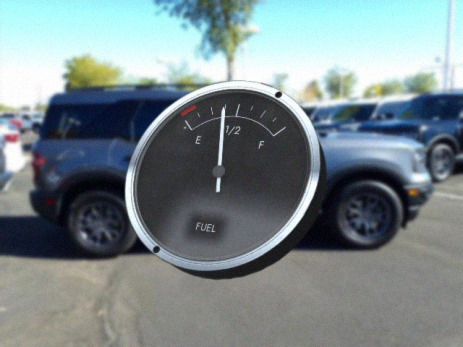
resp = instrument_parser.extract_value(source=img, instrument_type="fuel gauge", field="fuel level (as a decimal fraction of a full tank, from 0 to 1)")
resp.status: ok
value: 0.375
